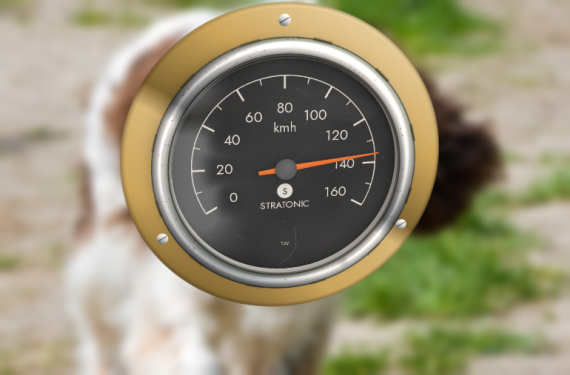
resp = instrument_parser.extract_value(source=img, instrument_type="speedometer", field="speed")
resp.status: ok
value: 135 km/h
